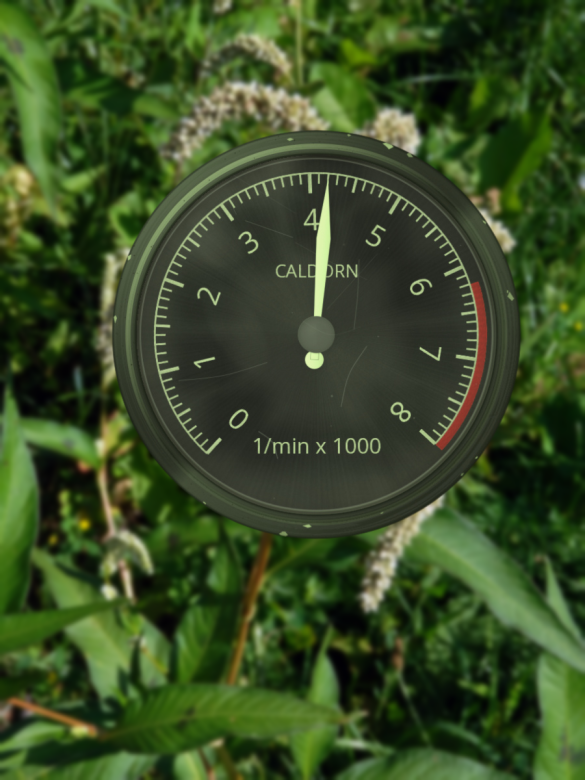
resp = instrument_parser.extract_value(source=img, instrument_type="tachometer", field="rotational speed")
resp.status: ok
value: 4200 rpm
